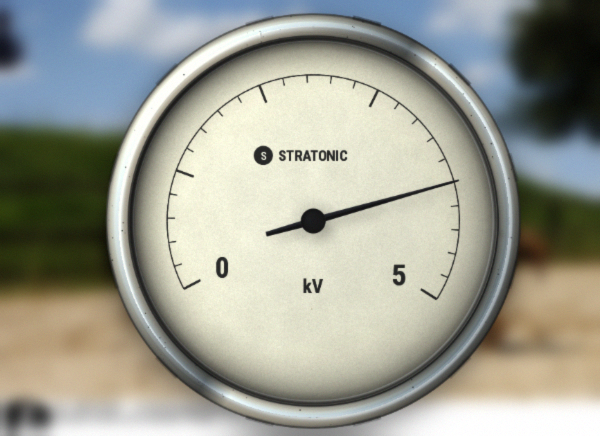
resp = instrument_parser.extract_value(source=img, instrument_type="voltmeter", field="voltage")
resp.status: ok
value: 4 kV
